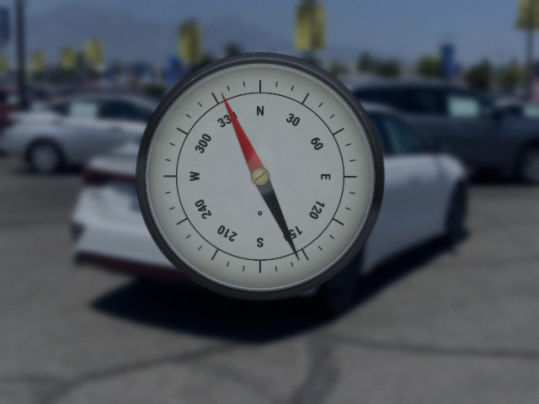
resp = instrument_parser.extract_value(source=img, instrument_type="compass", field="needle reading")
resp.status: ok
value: 335 °
